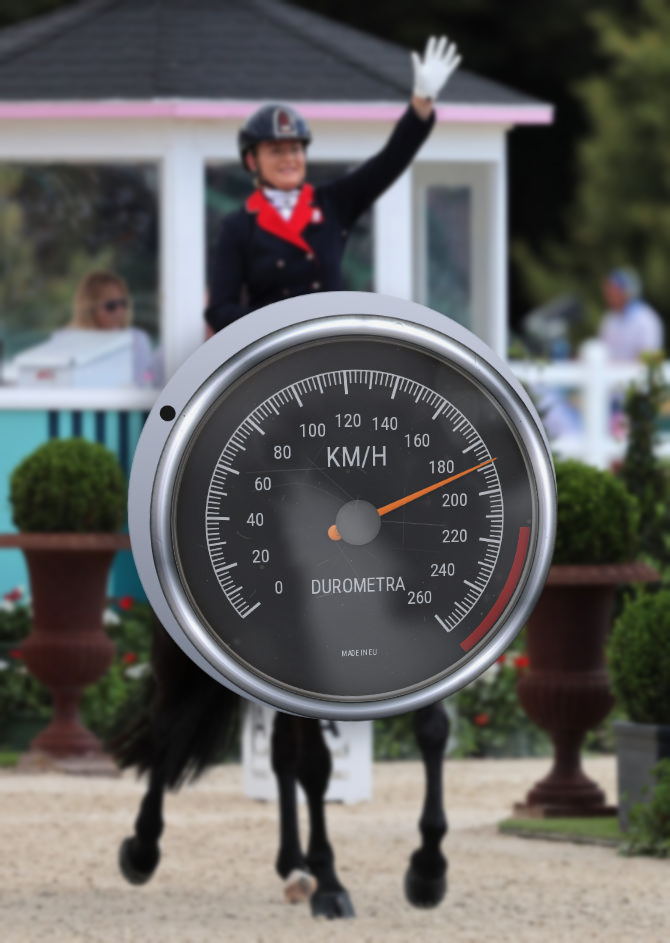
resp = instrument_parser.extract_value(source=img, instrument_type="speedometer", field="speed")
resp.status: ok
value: 188 km/h
